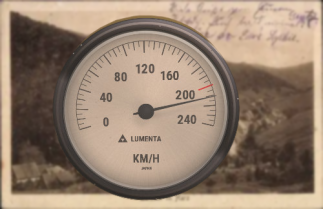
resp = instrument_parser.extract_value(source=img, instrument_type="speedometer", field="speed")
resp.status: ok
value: 210 km/h
